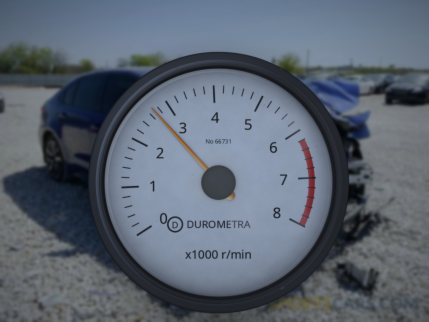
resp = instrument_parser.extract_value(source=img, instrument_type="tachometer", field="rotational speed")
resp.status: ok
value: 2700 rpm
